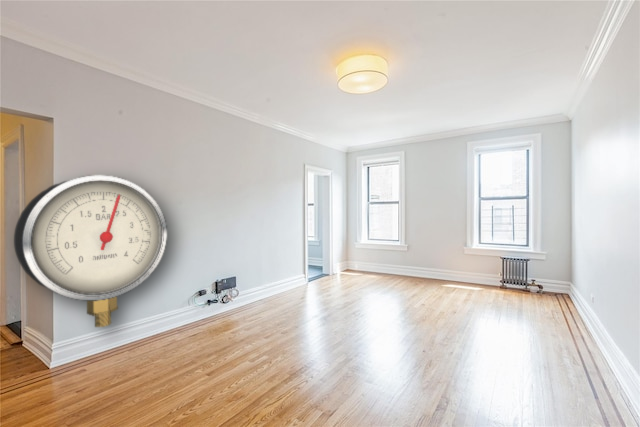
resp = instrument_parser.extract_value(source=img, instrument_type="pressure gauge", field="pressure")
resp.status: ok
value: 2.25 bar
